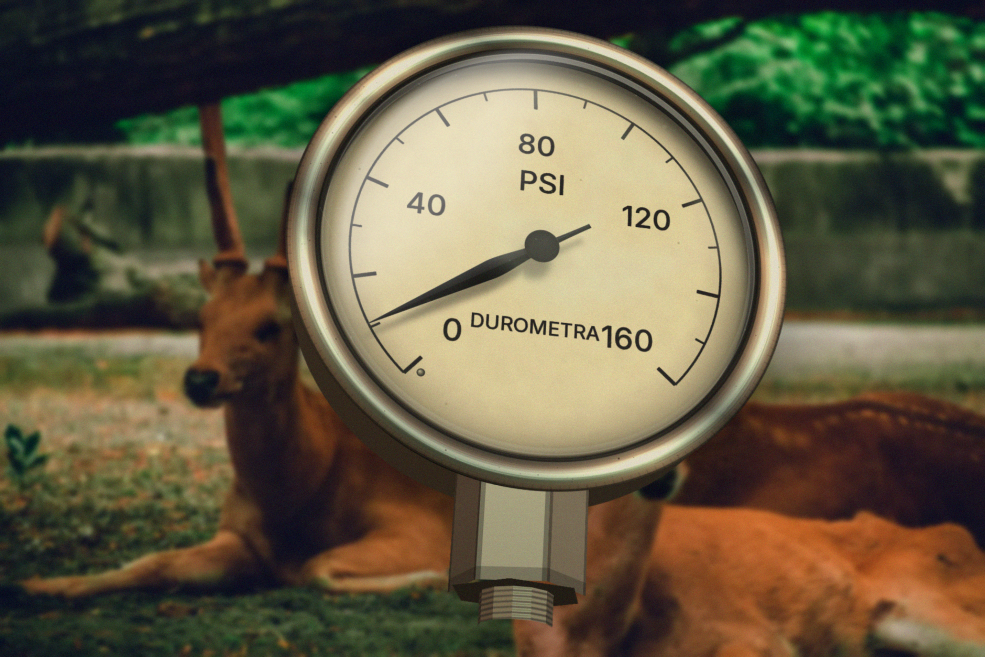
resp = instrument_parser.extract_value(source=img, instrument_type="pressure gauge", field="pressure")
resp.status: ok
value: 10 psi
